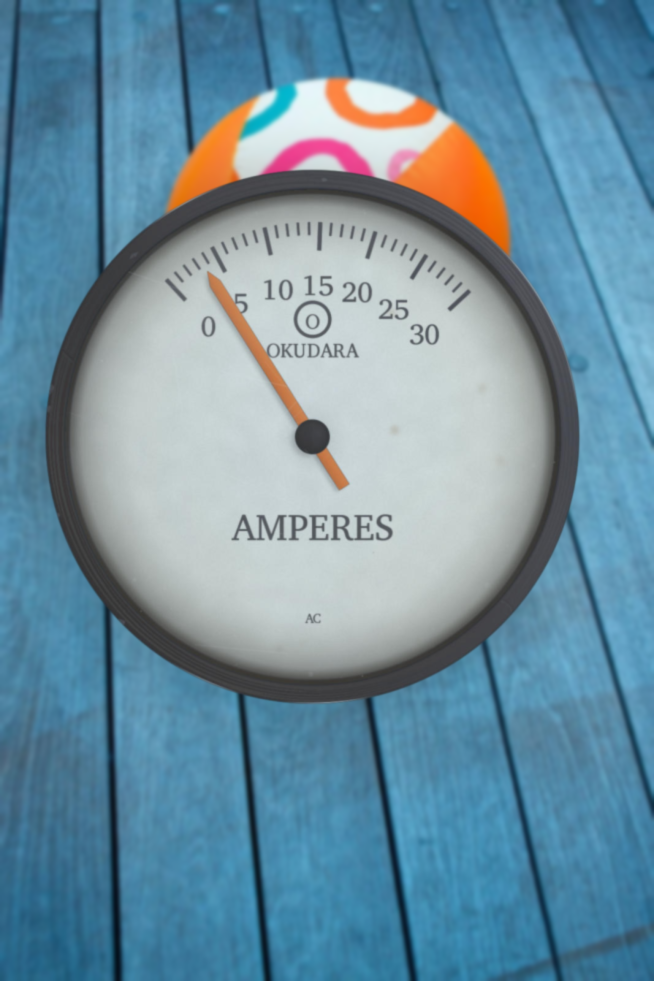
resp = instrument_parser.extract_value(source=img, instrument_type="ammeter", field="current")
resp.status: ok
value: 3.5 A
